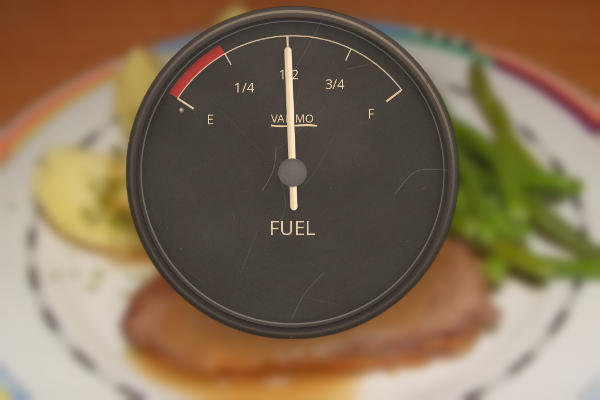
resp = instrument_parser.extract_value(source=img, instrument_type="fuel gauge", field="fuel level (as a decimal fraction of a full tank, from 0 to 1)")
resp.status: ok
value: 0.5
